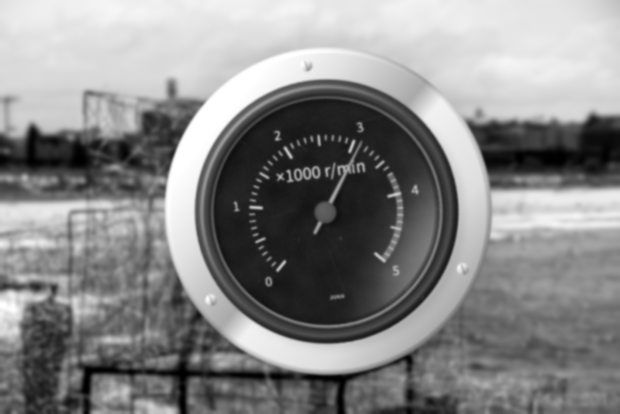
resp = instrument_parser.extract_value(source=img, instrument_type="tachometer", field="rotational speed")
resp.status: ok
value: 3100 rpm
